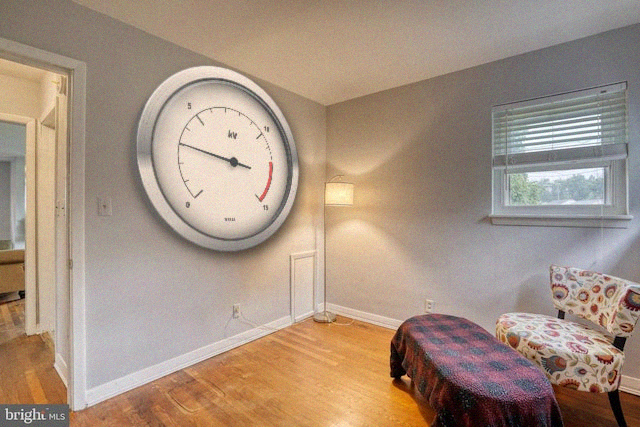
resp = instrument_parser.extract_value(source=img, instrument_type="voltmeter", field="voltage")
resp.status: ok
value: 3 kV
